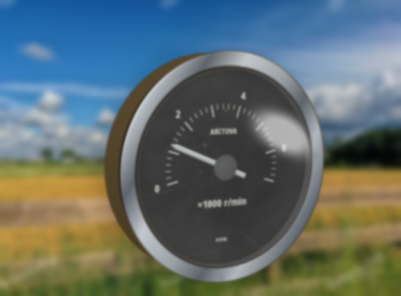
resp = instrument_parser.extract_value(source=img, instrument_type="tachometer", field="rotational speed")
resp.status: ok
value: 1200 rpm
